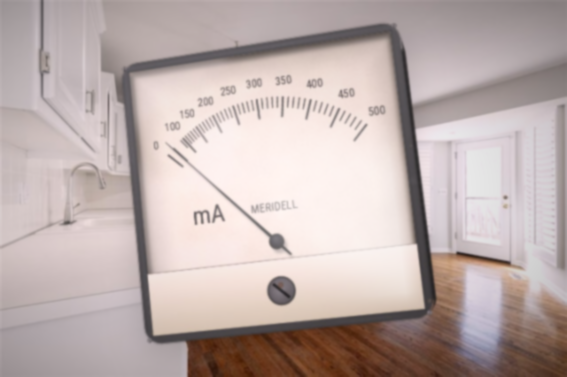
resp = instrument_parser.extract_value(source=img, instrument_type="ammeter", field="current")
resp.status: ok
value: 50 mA
